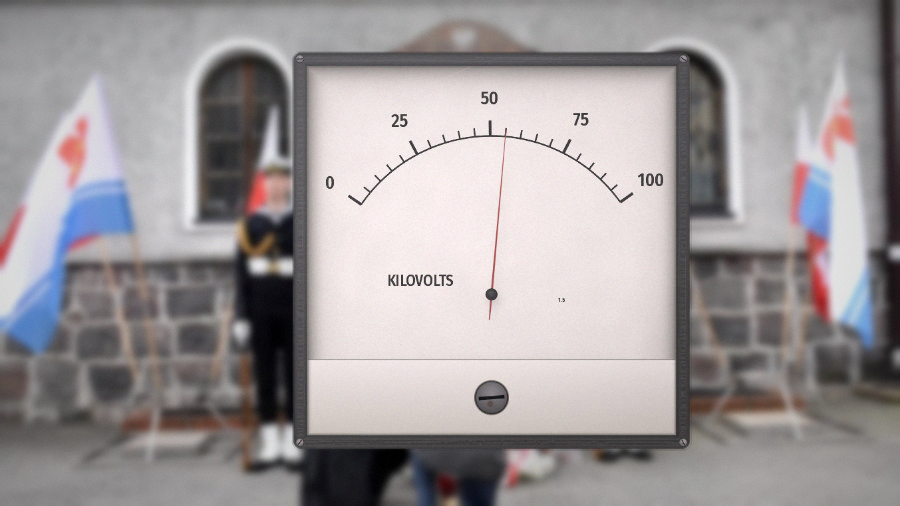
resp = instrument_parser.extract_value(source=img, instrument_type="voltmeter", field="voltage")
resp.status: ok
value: 55 kV
